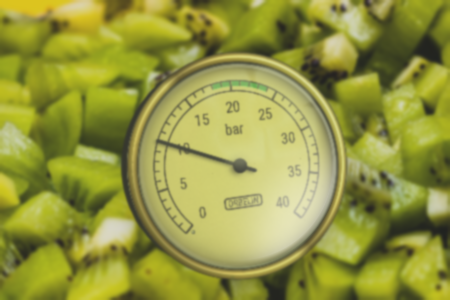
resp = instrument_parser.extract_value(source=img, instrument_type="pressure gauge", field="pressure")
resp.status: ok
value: 10 bar
